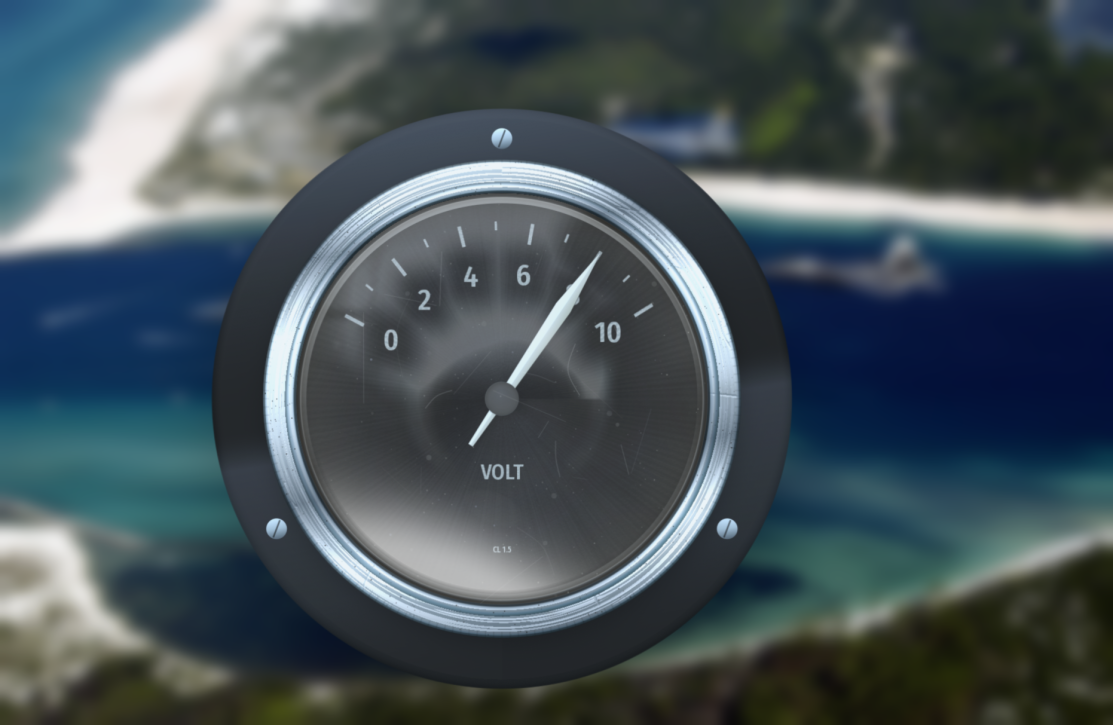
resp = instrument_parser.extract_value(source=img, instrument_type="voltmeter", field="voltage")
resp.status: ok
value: 8 V
